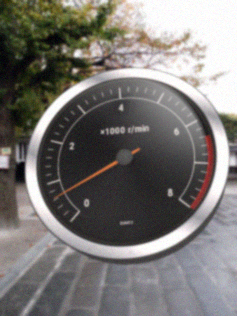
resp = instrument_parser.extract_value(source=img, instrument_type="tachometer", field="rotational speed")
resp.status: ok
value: 600 rpm
